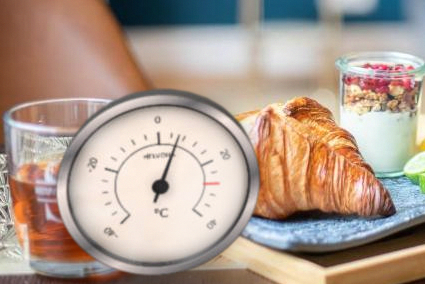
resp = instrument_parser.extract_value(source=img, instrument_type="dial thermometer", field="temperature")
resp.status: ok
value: 6 °C
